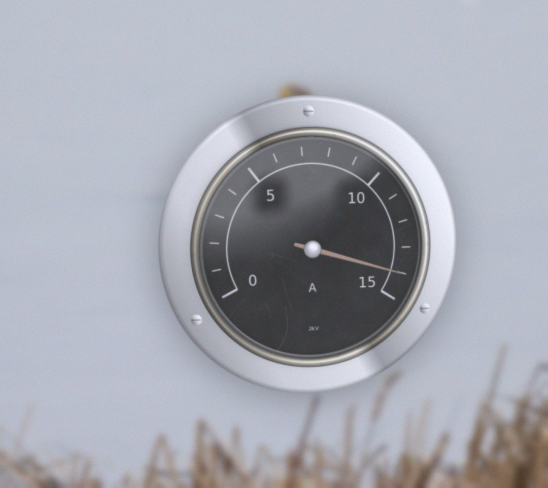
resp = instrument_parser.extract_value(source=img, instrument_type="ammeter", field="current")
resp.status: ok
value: 14 A
